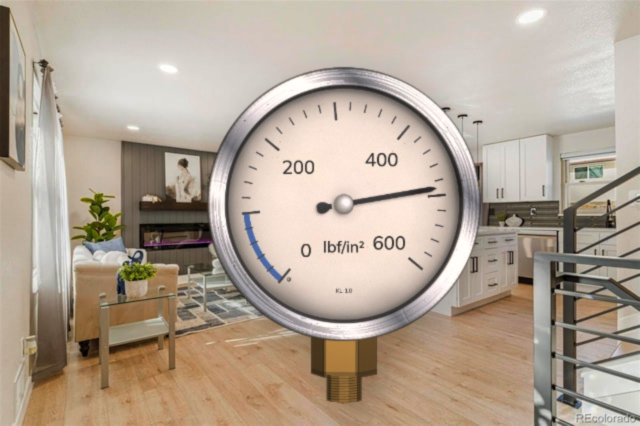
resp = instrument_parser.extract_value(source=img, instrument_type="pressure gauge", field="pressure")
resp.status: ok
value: 490 psi
